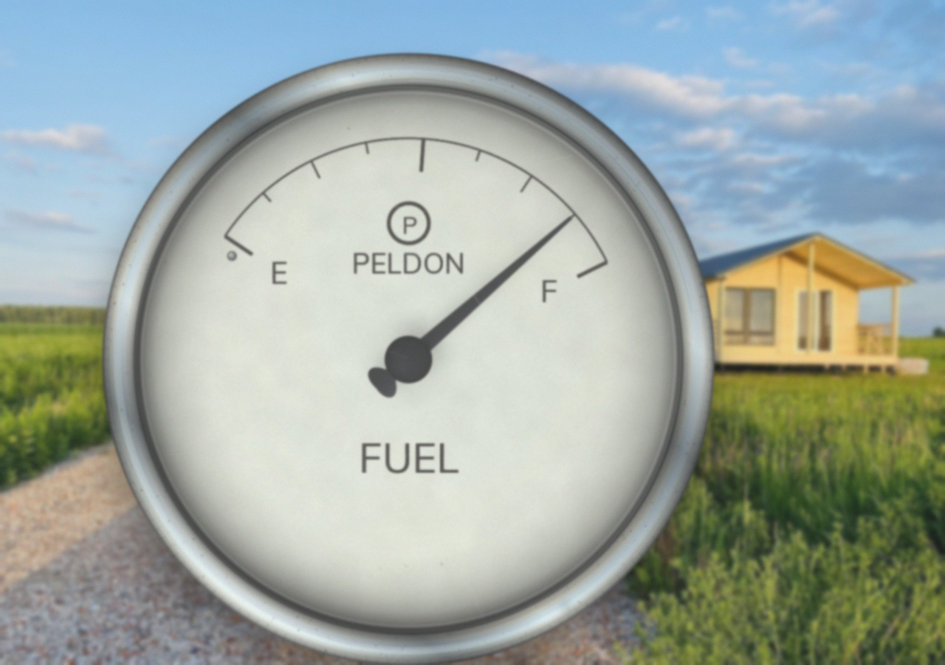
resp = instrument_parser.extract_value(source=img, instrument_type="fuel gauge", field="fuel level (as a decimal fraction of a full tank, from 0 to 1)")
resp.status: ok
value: 0.875
